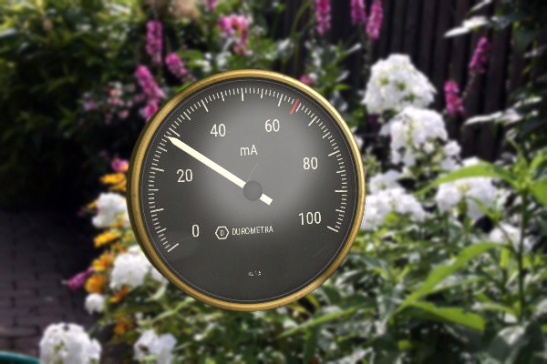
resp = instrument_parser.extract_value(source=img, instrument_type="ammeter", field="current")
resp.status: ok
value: 28 mA
